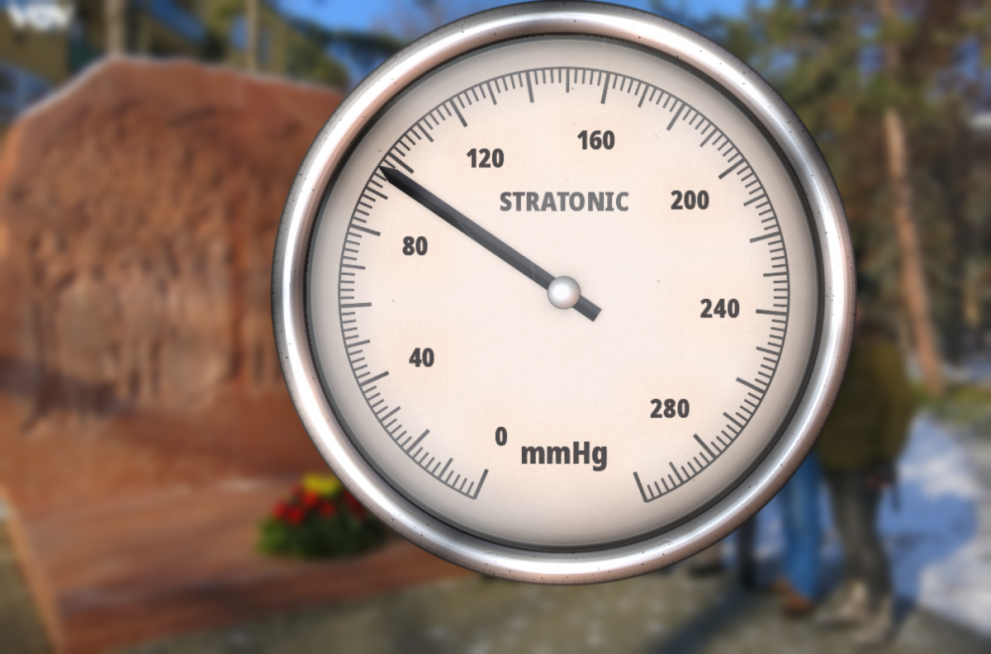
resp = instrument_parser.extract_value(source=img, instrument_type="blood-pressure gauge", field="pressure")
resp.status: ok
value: 96 mmHg
